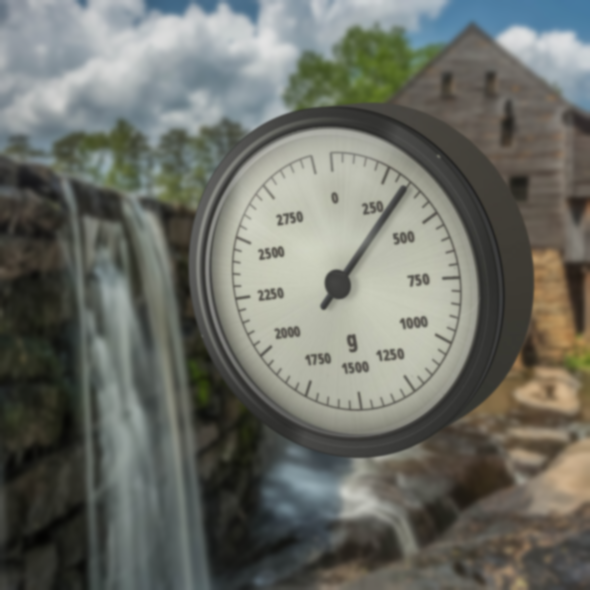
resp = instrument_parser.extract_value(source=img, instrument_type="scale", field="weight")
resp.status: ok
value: 350 g
